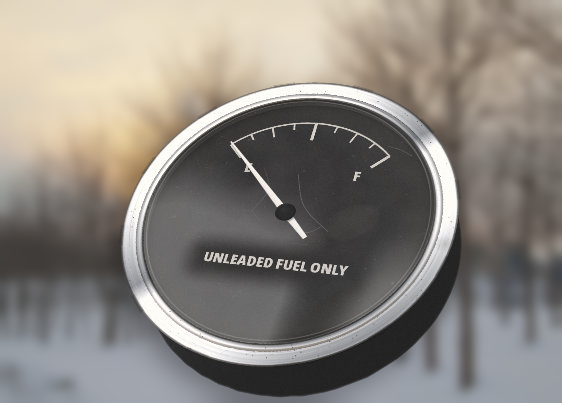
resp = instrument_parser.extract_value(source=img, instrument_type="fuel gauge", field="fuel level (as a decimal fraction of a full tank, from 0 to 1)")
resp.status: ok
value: 0
